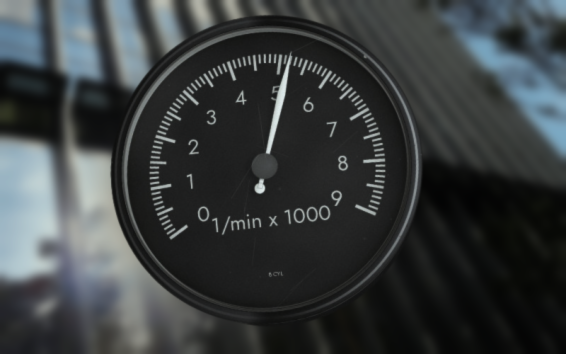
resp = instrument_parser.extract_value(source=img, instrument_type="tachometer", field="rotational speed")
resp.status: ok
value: 5200 rpm
